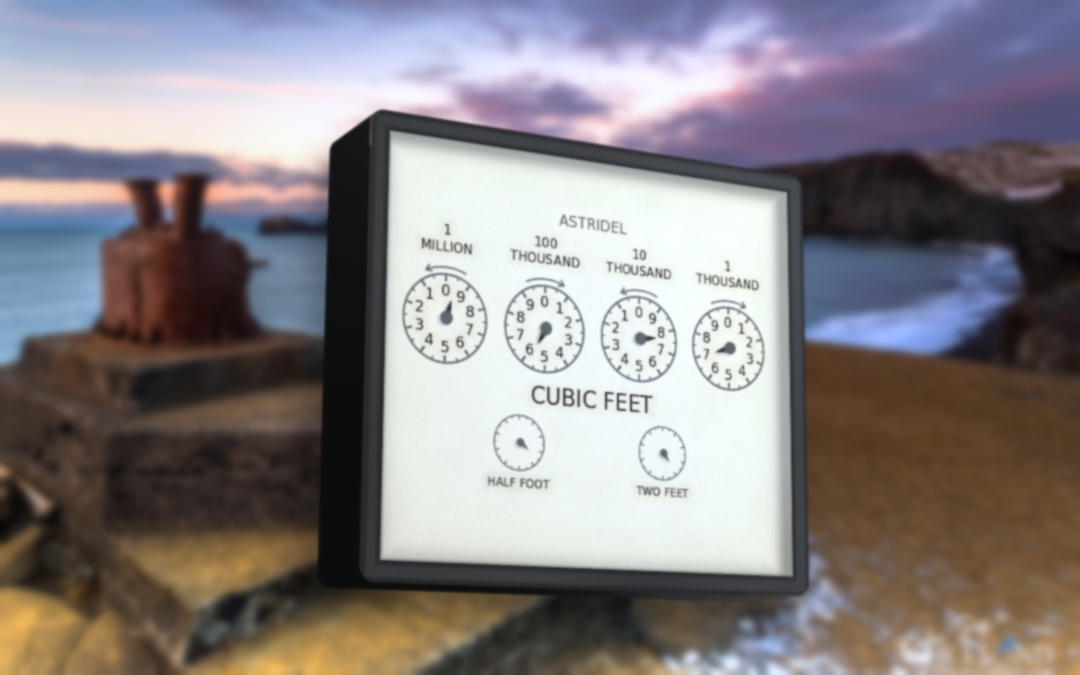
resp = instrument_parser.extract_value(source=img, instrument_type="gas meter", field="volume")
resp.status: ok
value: 957700 ft³
